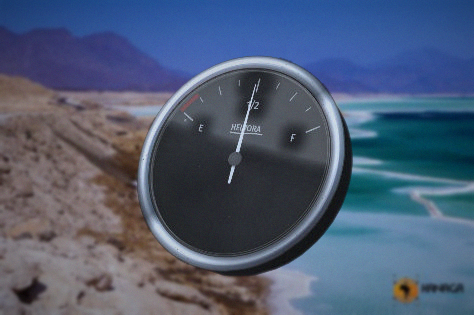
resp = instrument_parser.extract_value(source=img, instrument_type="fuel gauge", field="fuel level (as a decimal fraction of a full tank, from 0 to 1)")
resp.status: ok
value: 0.5
